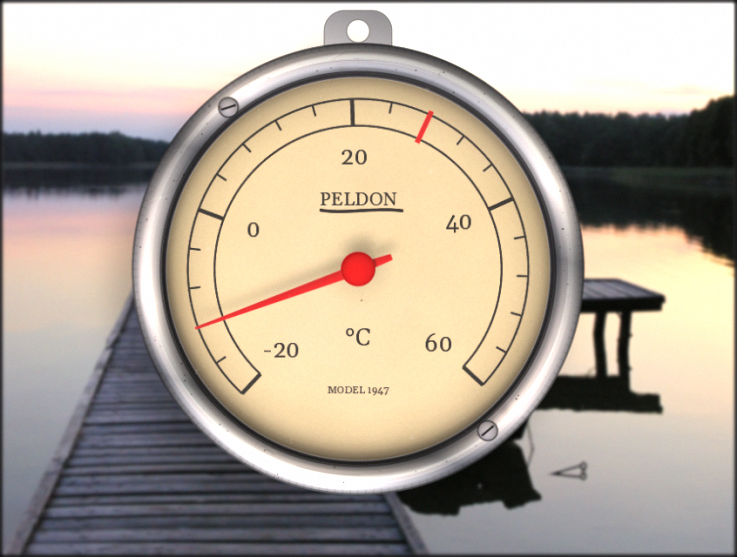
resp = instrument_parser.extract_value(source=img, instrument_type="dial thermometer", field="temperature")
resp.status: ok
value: -12 °C
